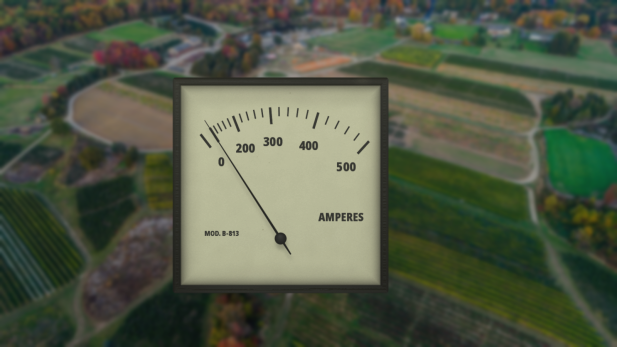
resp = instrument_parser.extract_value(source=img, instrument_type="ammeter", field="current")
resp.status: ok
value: 100 A
